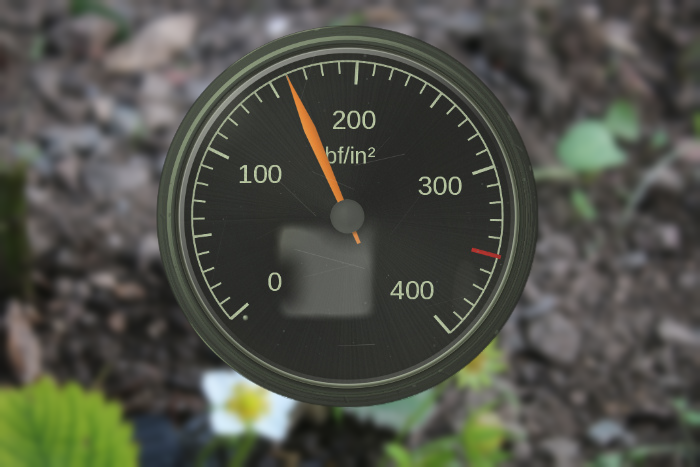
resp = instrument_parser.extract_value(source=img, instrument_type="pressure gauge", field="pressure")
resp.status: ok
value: 160 psi
